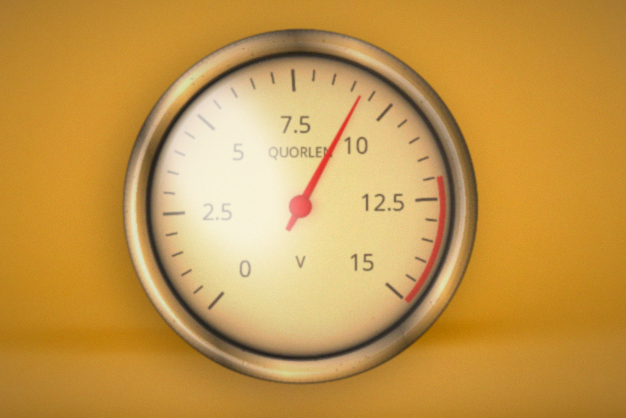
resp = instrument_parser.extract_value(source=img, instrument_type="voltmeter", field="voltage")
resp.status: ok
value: 9.25 V
